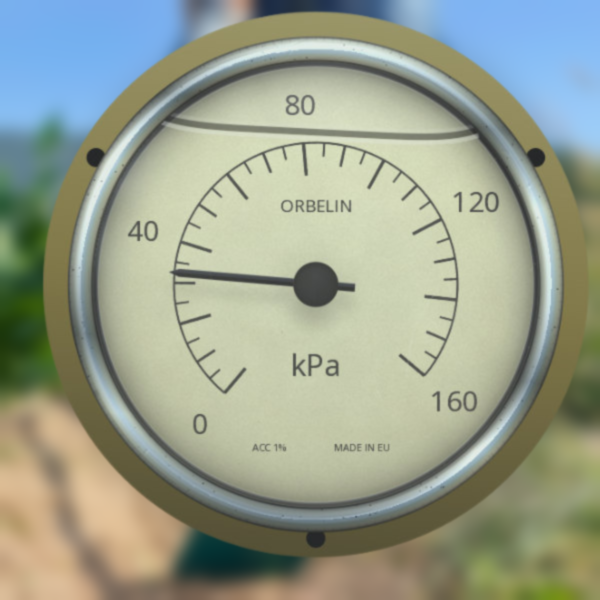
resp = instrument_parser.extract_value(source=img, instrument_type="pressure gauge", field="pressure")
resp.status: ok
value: 32.5 kPa
